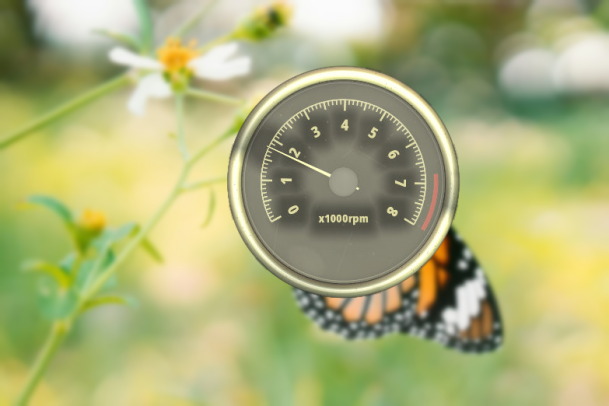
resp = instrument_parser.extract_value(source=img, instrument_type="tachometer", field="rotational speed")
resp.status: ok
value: 1800 rpm
